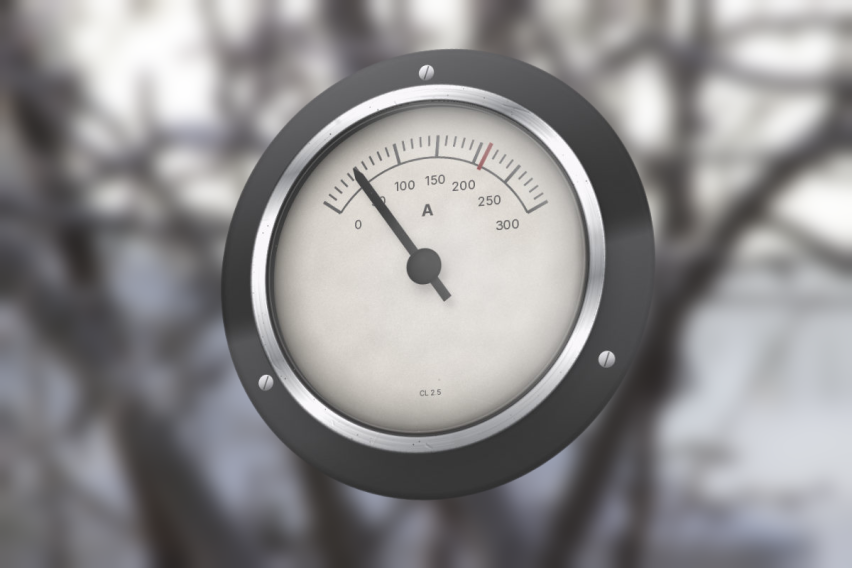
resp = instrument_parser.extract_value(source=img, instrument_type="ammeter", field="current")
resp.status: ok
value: 50 A
